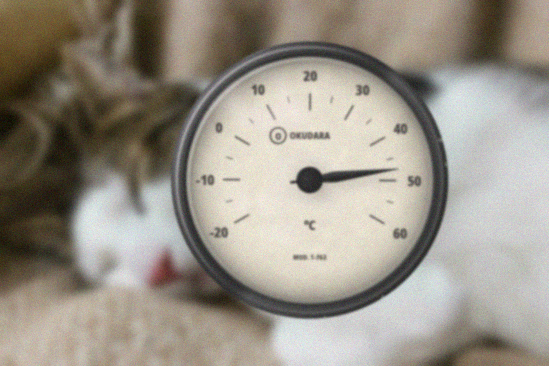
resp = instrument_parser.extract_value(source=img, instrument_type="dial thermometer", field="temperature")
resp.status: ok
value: 47.5 °C
